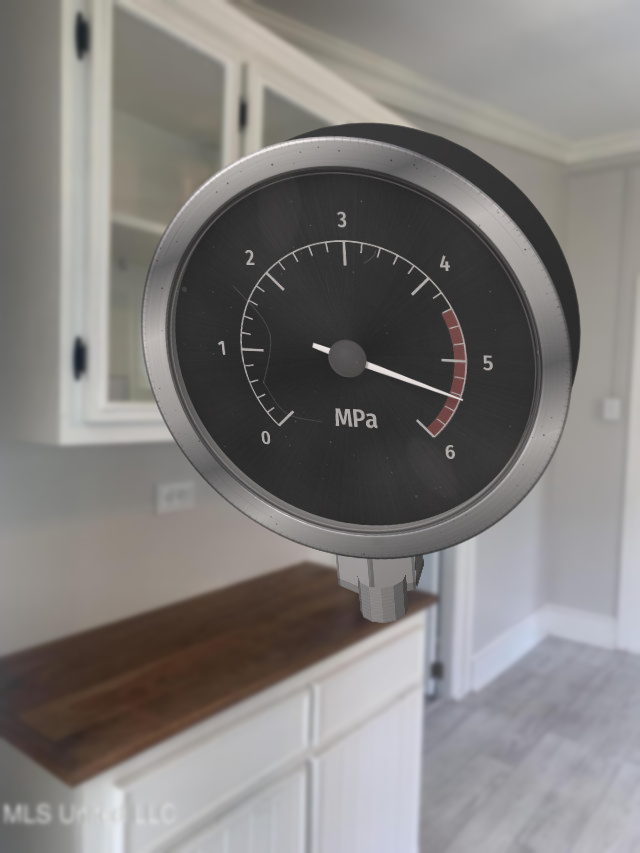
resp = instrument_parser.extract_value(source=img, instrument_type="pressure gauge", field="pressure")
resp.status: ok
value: 5.4 MPa
